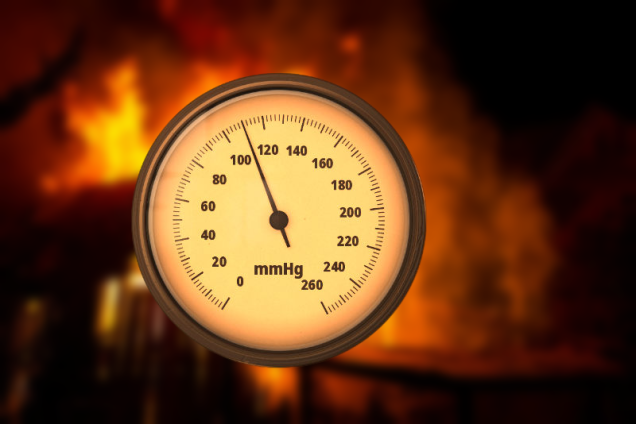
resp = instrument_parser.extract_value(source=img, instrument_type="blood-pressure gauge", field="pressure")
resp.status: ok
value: 110 mmHg
